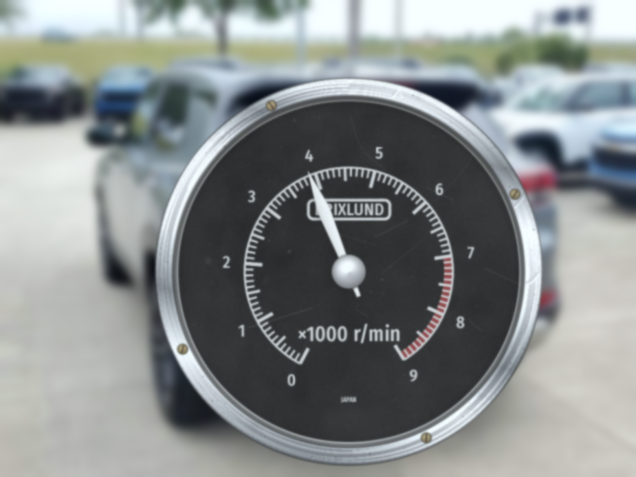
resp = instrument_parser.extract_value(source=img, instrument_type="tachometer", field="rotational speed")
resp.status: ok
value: 3900 rpm
